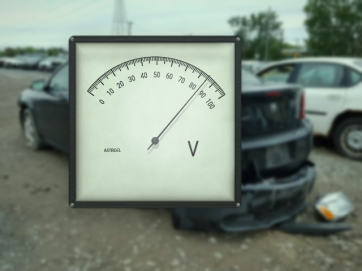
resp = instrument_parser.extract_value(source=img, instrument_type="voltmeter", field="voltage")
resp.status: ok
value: 85 V
